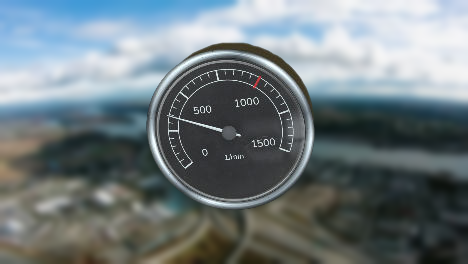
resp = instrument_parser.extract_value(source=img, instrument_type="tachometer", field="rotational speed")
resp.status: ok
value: 350 rpm
